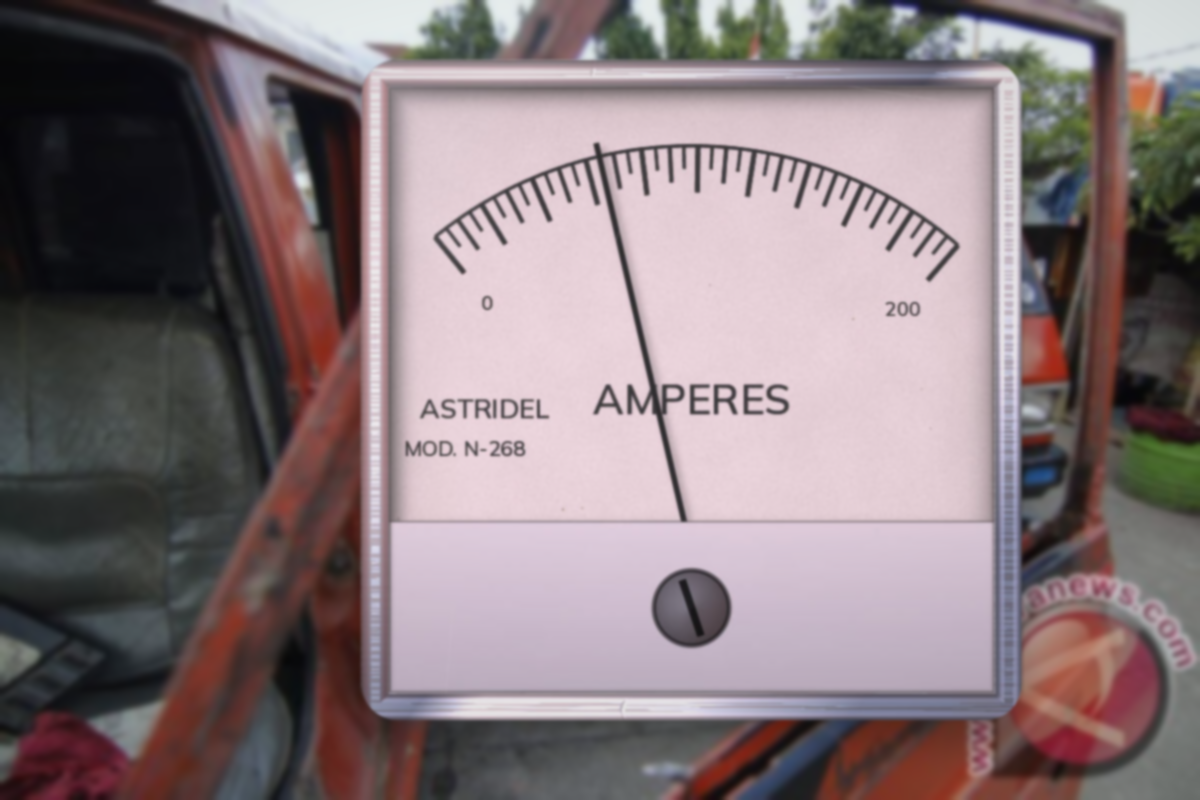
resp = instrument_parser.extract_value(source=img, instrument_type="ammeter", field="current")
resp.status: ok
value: 65 A
